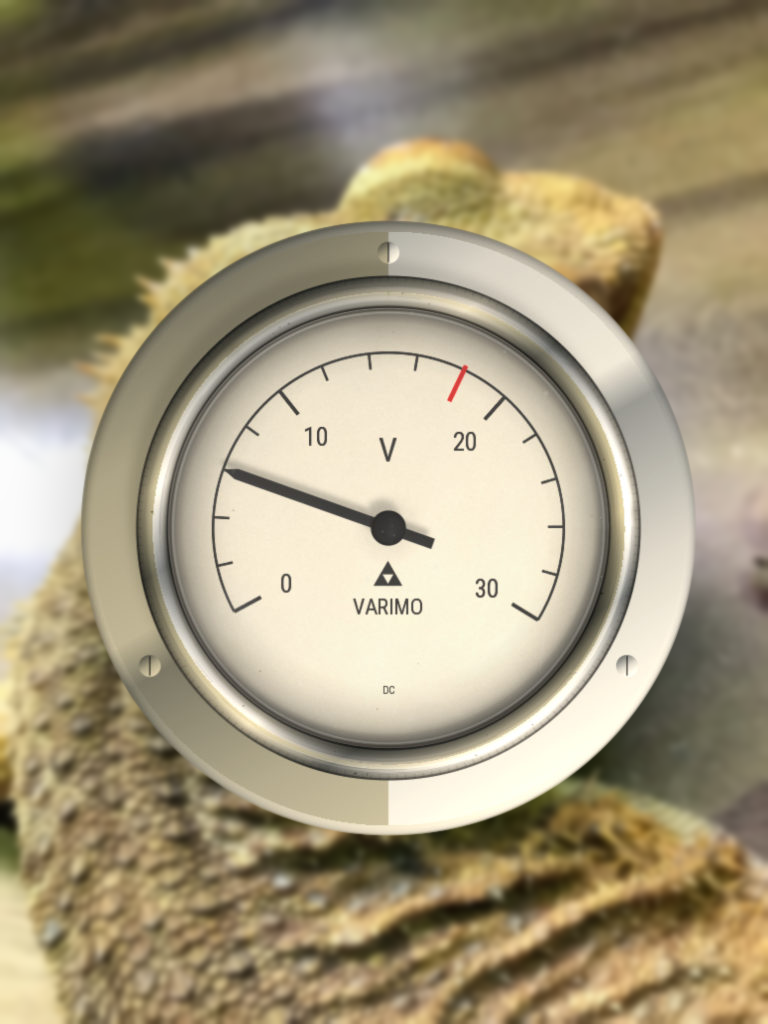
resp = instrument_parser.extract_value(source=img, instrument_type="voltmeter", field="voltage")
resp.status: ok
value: 6 V
